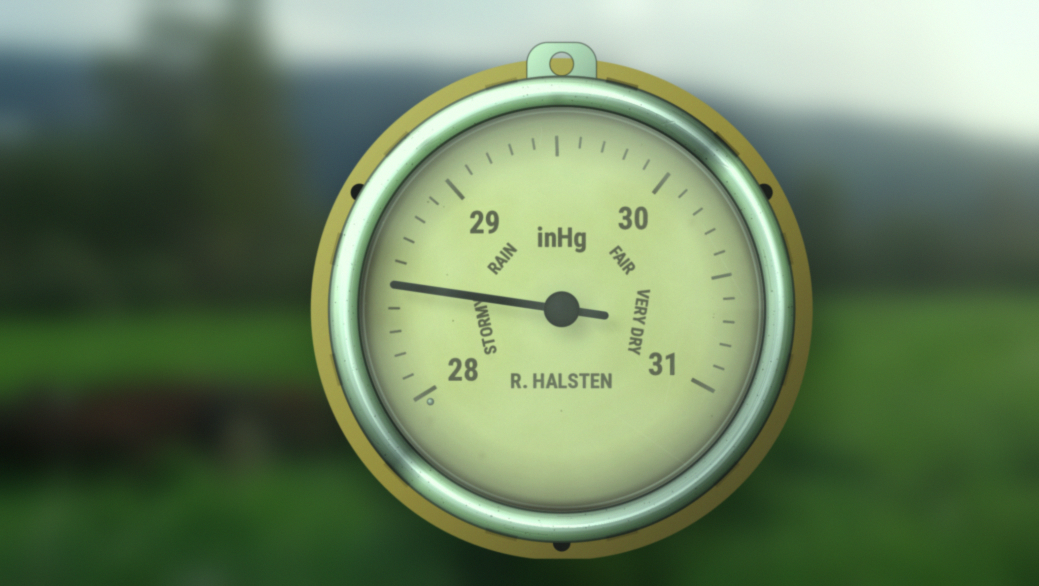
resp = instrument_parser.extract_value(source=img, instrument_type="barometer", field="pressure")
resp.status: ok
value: 28.5 inHg
